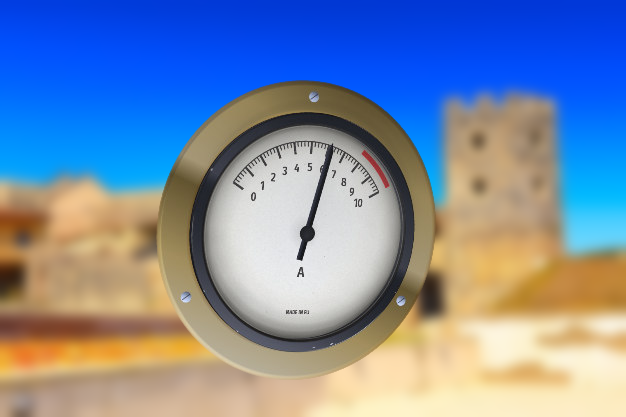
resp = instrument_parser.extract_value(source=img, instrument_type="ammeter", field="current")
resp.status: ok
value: 6 A
